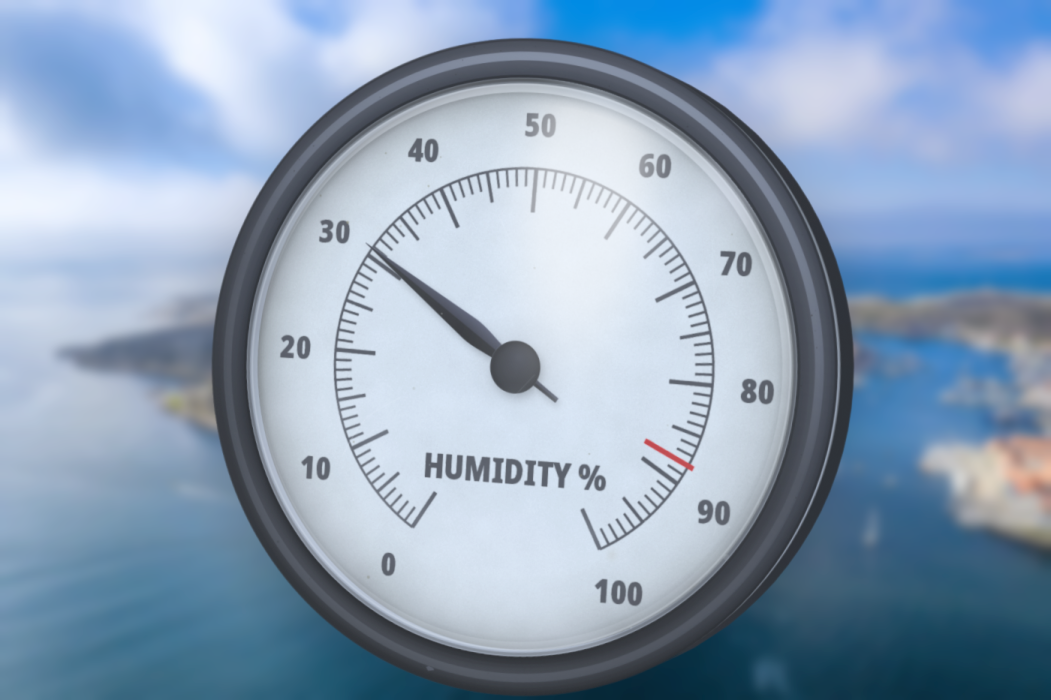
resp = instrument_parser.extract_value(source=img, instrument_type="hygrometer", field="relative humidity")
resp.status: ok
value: 31 %
